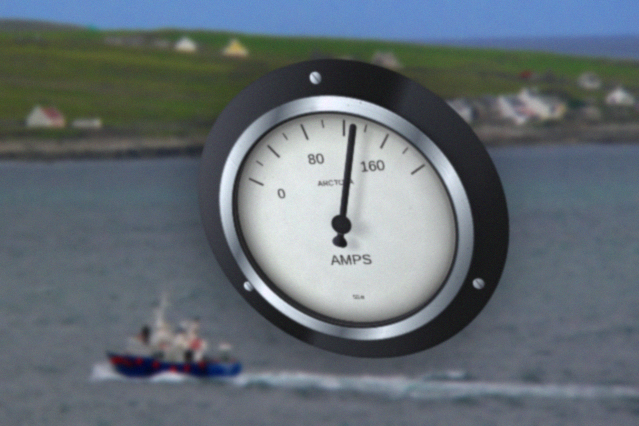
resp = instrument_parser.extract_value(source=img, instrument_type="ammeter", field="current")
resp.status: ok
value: 130 A
